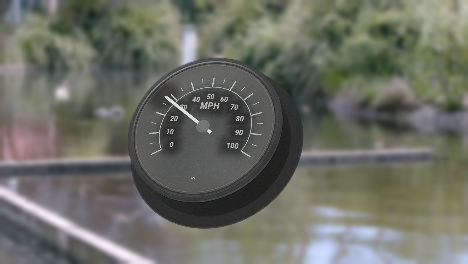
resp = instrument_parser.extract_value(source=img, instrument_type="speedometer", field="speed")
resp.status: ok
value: 27.5 mph
